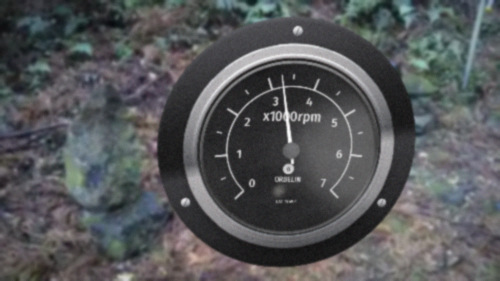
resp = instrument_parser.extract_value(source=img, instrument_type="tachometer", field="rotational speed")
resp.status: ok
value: 3250 rpm
